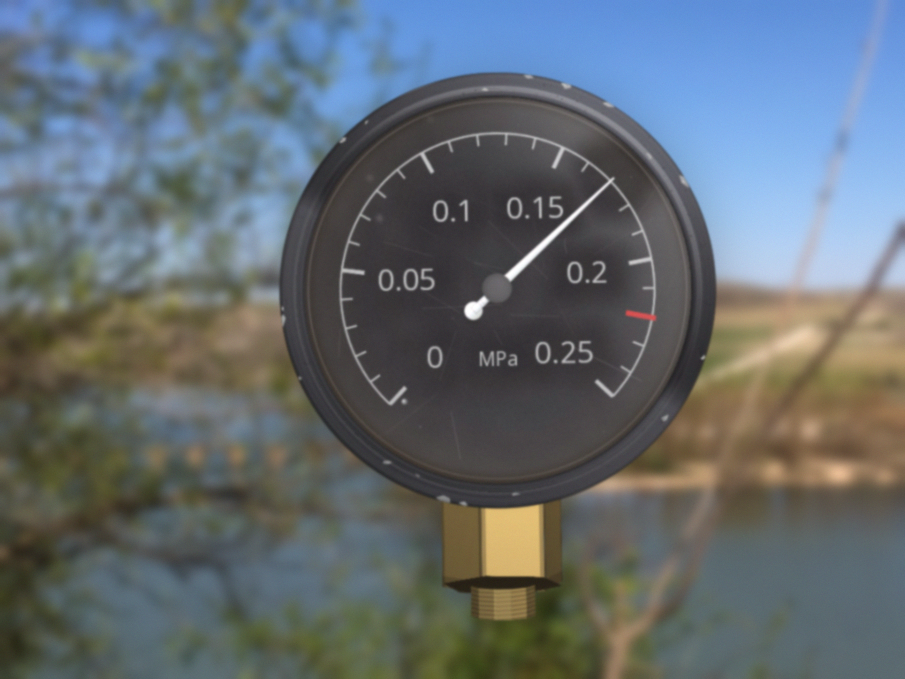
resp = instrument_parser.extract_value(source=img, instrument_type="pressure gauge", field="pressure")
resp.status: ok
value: 0.17 MPa
